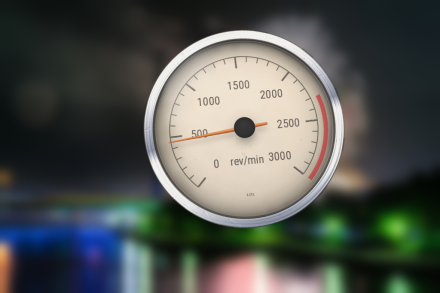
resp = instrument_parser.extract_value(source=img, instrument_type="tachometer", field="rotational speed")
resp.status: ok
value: 450 rpm
